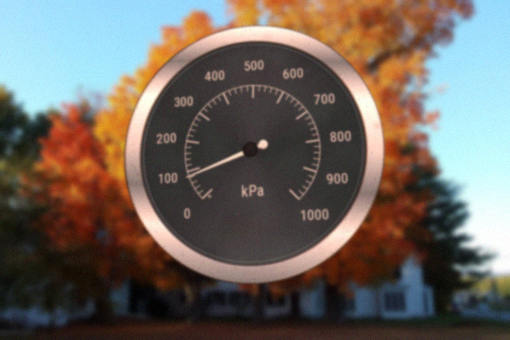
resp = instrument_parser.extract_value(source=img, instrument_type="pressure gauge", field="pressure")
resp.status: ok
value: 80 kPa
